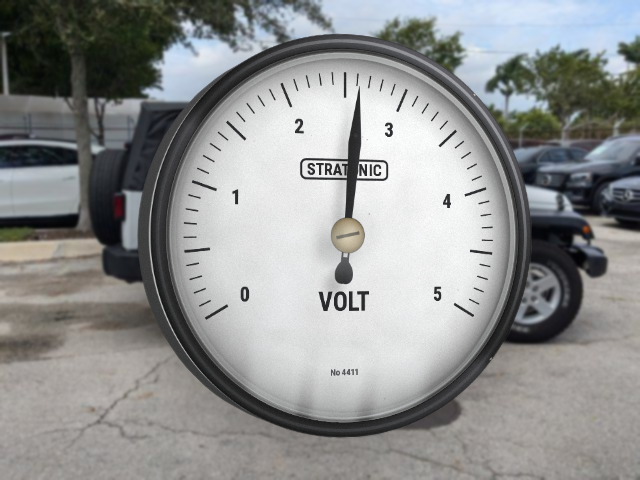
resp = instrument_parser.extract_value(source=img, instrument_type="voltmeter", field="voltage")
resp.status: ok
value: 2.6 V
